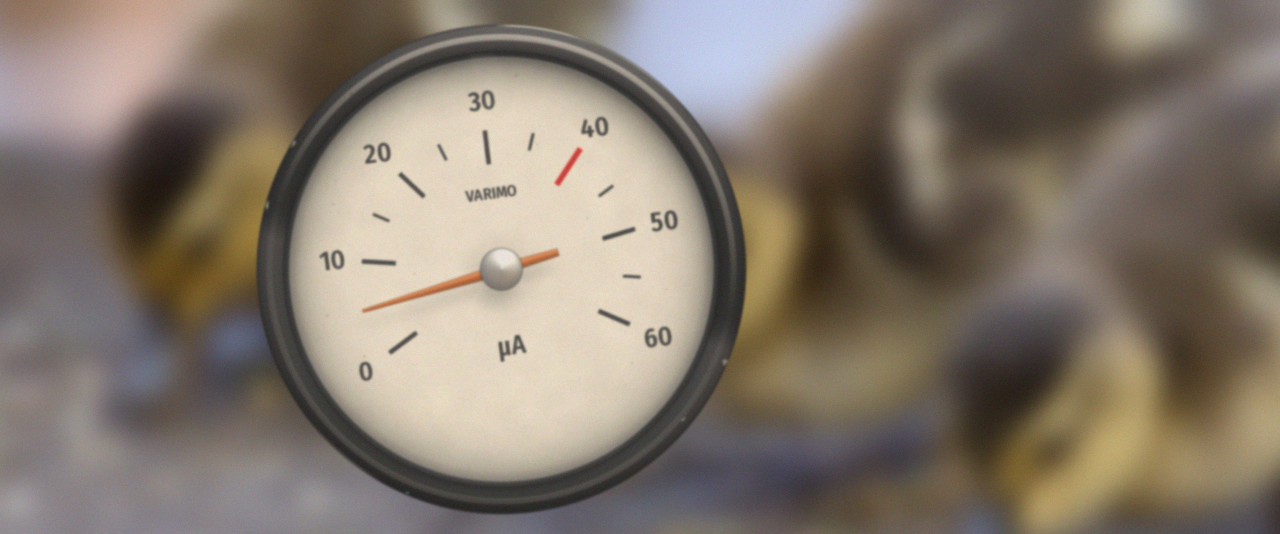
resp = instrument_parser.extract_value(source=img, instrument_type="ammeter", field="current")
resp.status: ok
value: 5 µA
